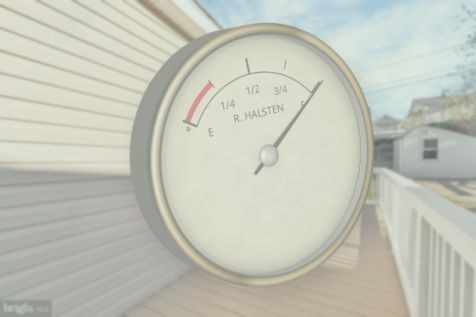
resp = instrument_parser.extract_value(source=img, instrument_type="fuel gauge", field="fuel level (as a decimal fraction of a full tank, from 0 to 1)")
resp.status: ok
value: 1
